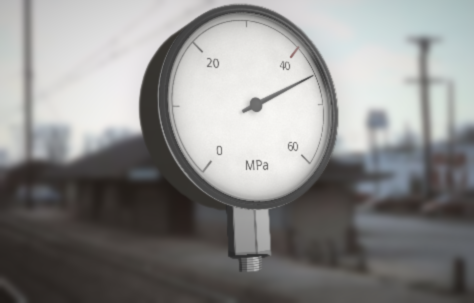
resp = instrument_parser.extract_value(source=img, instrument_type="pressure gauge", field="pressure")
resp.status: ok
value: 45 MPa
